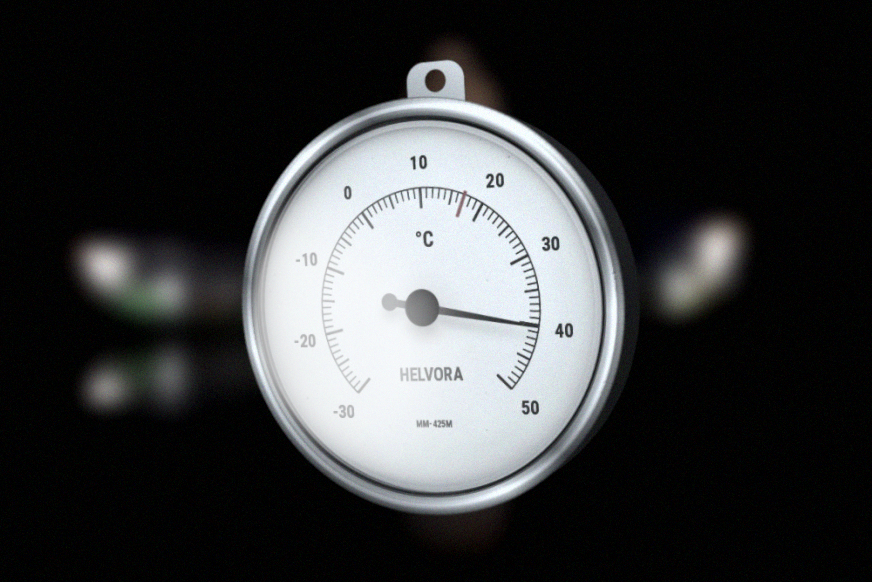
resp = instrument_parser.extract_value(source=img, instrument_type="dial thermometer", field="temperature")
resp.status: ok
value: 40 °C
